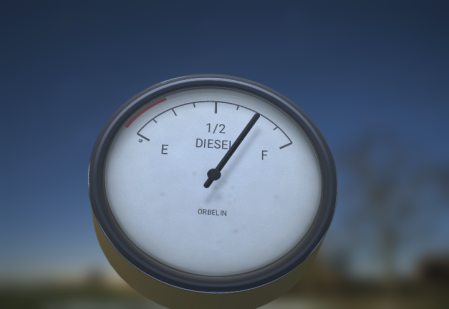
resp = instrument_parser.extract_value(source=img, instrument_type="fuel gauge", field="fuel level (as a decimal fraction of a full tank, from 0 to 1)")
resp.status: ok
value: 0.75
